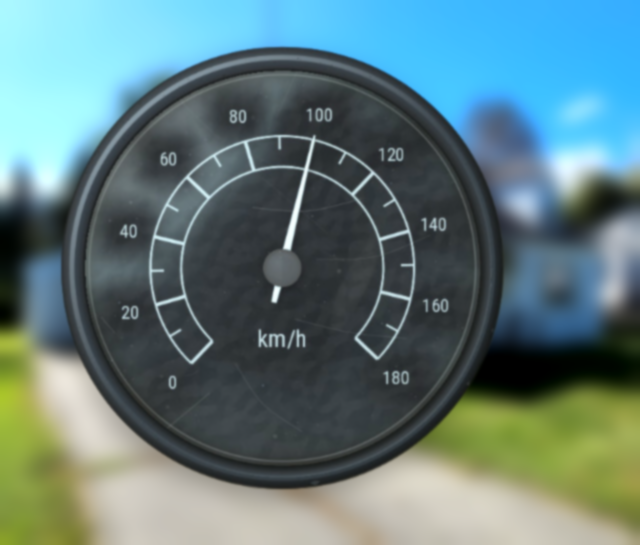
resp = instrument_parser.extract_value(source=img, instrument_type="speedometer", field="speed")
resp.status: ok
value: 100 km/h
